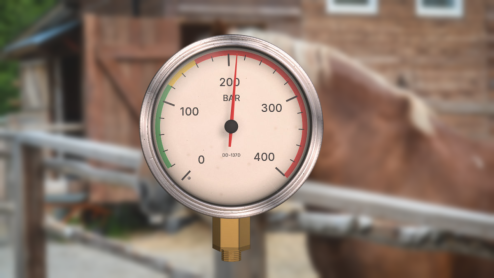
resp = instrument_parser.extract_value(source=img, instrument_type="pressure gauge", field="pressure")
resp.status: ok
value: 210 bar
